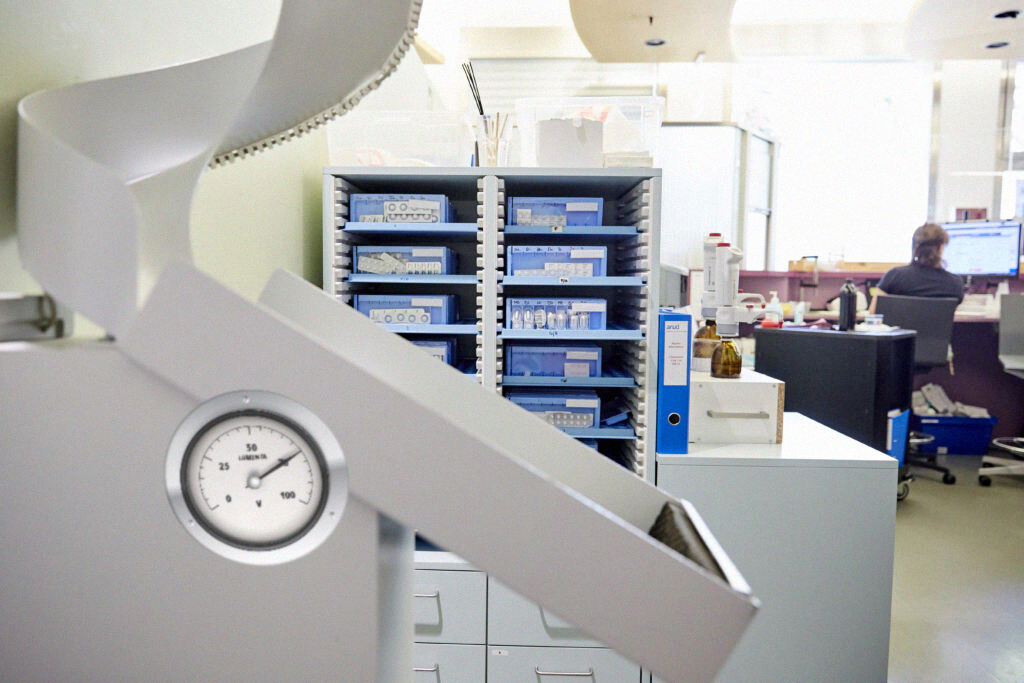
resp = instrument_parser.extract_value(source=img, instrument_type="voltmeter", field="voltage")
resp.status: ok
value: 75 V
